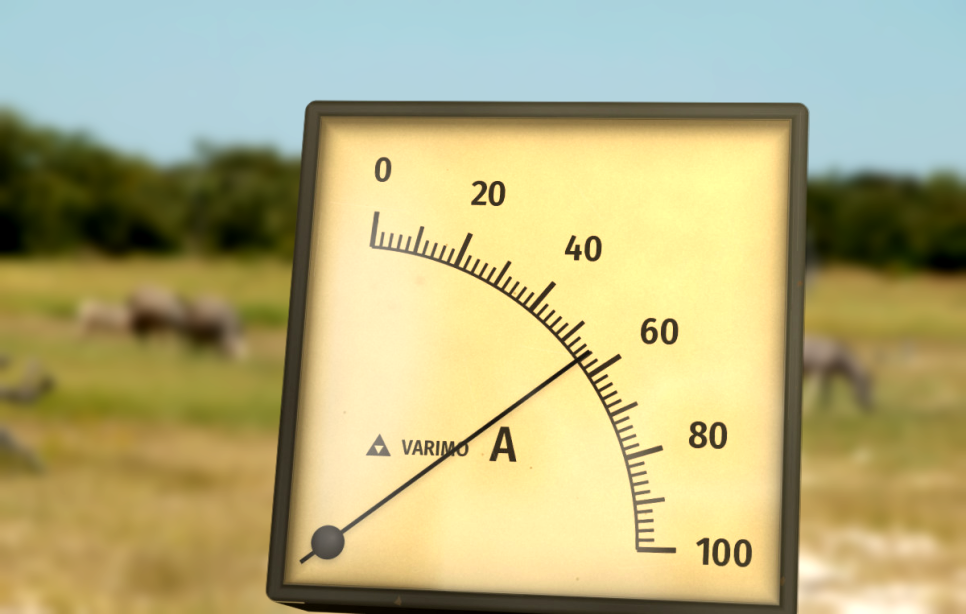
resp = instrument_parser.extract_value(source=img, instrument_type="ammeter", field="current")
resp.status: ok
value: 56 A
